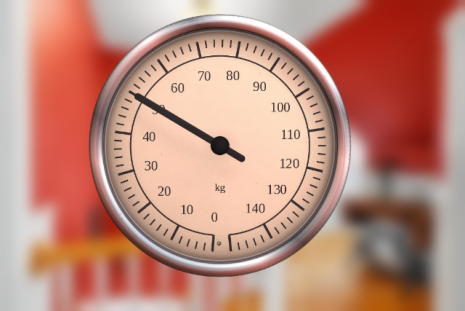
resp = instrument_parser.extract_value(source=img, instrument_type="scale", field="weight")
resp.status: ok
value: 50 kg
